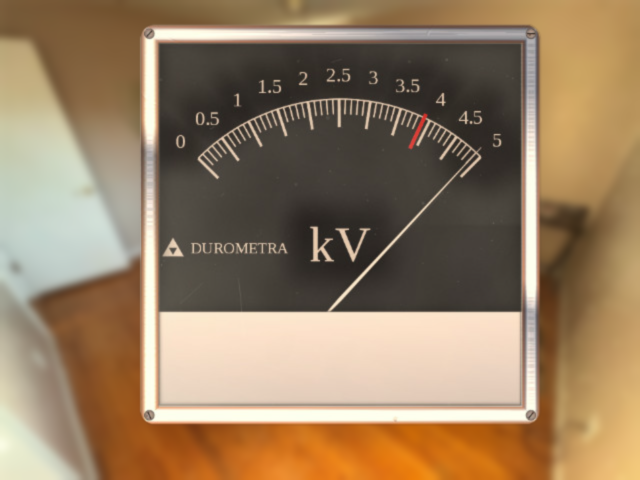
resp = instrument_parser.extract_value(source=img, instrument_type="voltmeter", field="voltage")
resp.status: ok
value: 4.9 kV
